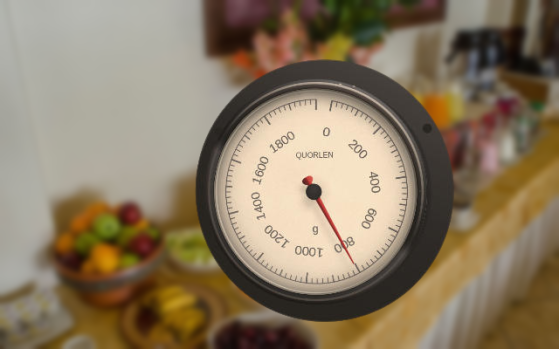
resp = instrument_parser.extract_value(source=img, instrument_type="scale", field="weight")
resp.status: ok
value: 800 g
